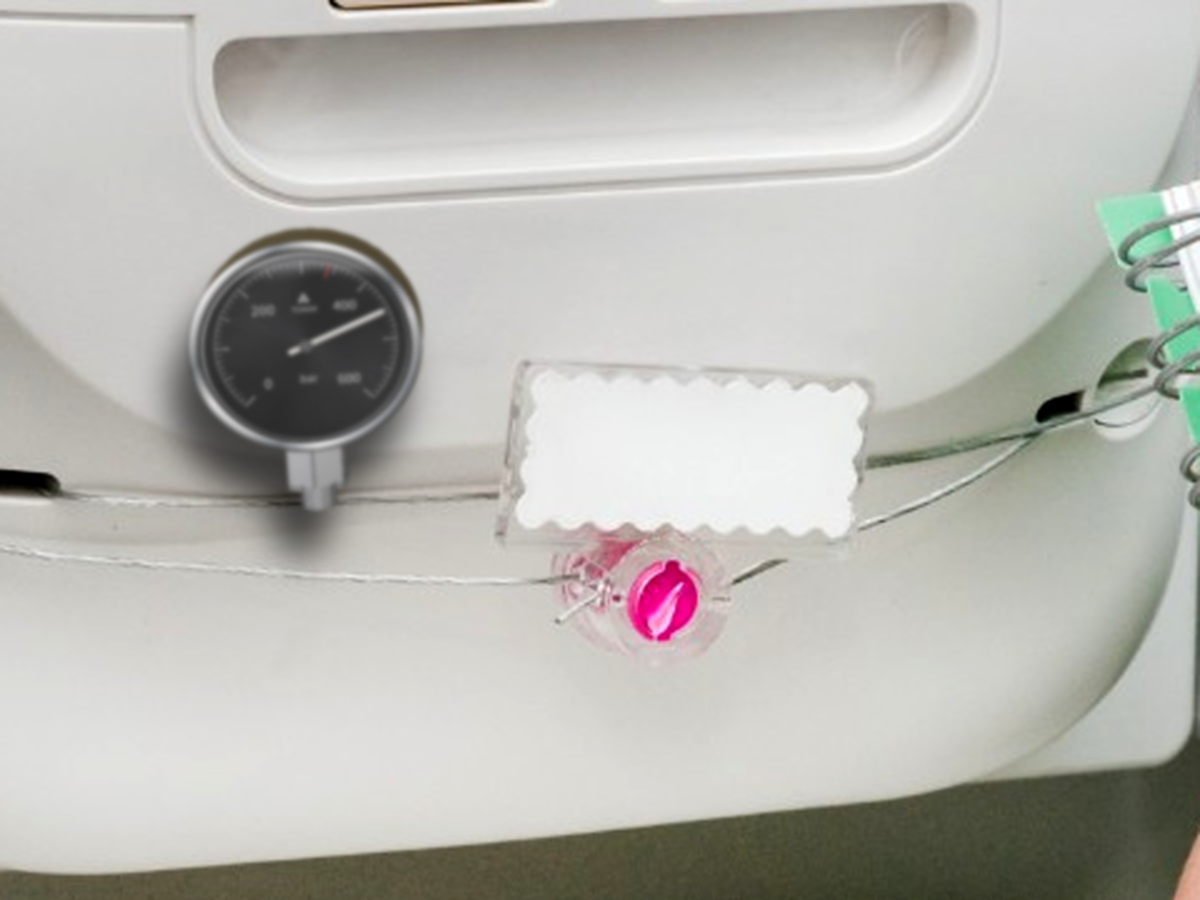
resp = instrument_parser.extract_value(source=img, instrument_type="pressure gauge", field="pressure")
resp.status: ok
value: 450 bar
